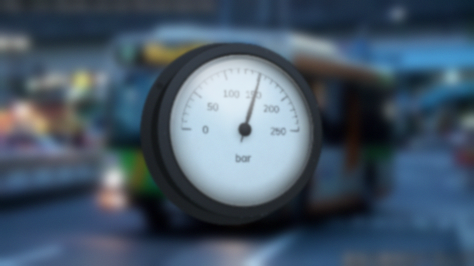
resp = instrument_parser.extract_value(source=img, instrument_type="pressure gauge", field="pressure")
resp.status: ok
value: 150 bar
